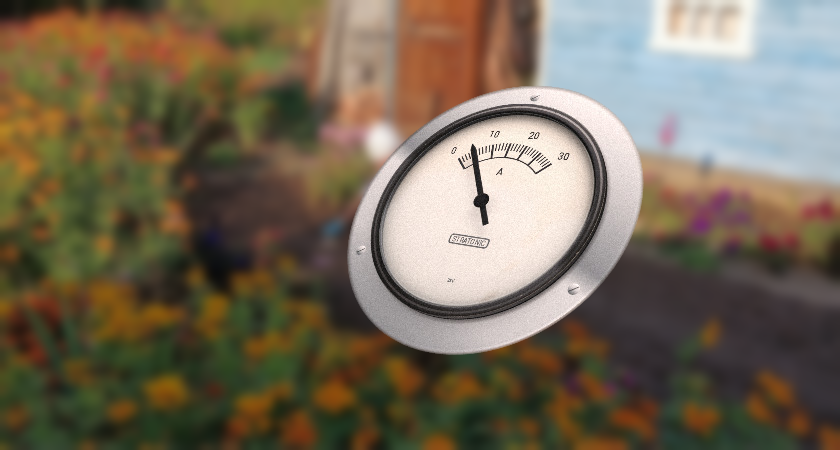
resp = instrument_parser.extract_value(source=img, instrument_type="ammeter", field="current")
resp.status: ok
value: 5 A
